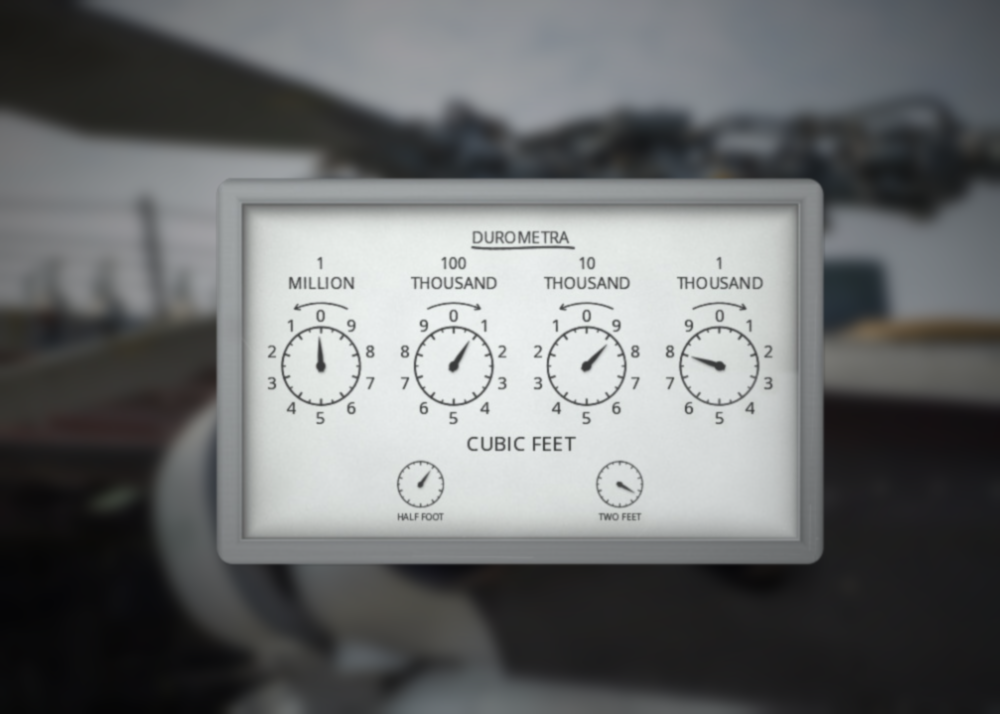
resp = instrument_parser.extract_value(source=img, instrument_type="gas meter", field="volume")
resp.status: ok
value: 8800 ft³
